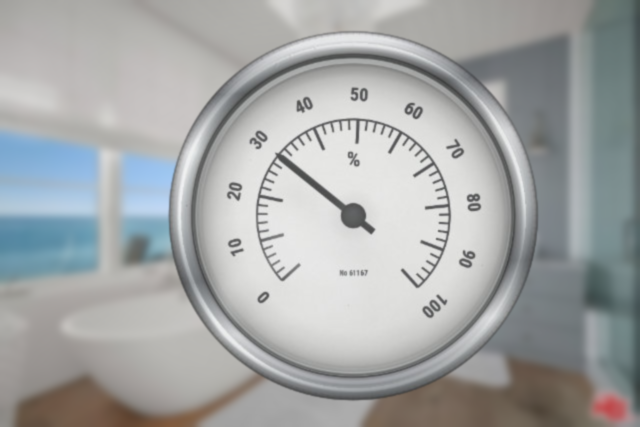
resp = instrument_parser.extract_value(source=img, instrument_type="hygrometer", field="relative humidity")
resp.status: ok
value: 30 %
